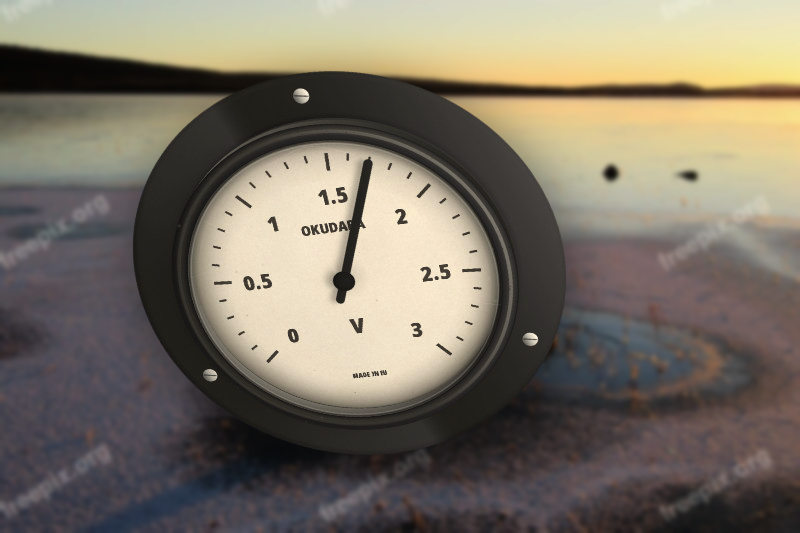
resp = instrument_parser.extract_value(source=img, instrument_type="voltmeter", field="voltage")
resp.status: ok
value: 1.7 V
